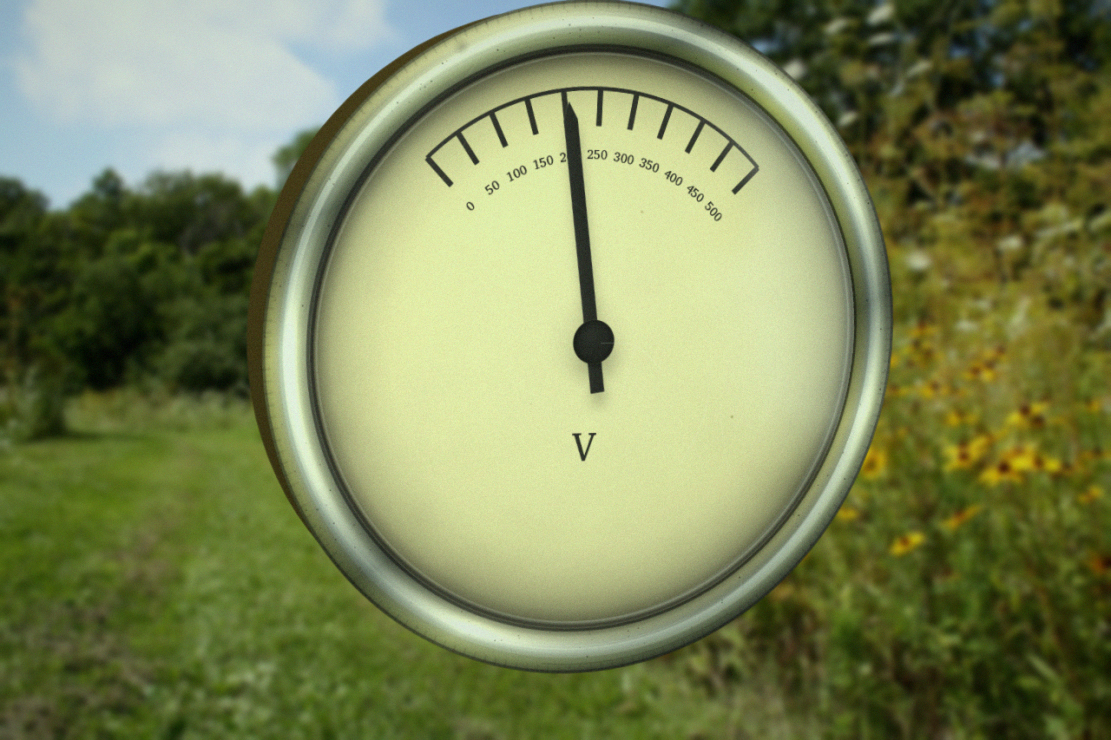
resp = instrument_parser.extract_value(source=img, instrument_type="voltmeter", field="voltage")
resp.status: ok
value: 200 V
